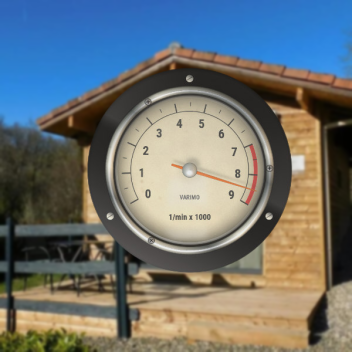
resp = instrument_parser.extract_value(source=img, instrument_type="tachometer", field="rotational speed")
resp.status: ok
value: 8500 rpm
